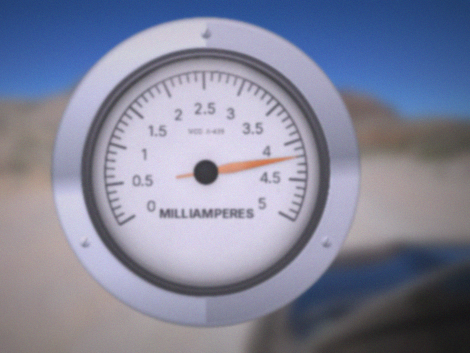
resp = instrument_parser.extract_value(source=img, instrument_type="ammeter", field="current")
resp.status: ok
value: 4.2 mA
